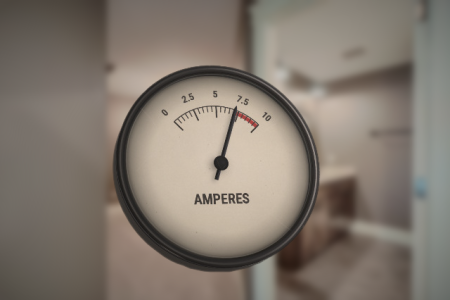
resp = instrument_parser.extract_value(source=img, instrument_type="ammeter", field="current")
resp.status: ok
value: 7 A
